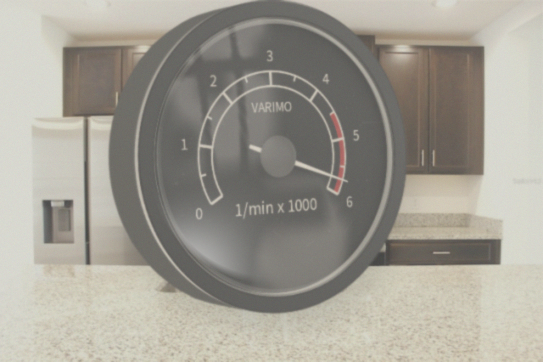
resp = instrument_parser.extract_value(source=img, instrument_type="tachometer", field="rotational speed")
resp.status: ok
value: 5750 rpm
